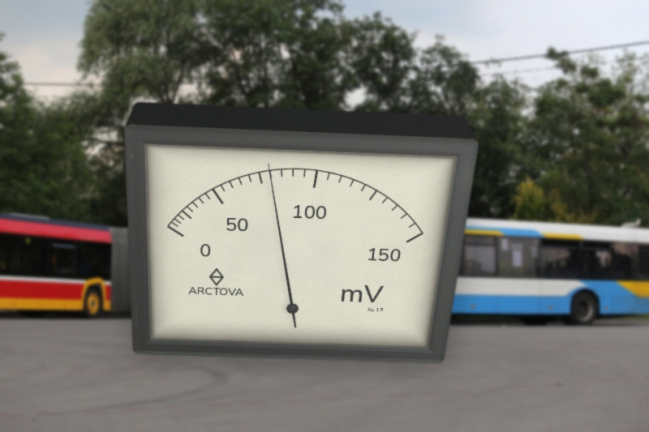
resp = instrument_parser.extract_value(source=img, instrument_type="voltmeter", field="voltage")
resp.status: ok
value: 80 mV
